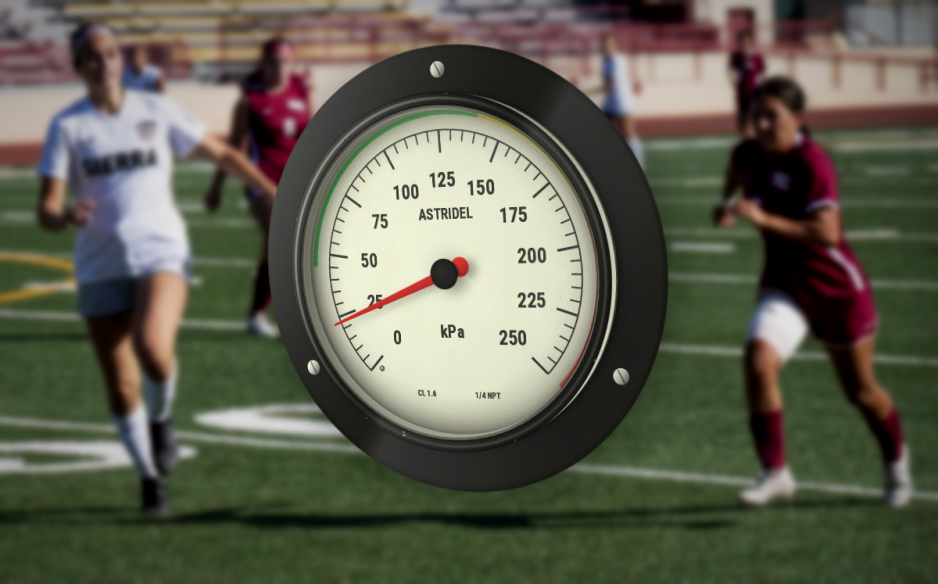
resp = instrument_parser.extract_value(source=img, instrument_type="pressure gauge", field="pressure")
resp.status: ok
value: 22.5 kPa
